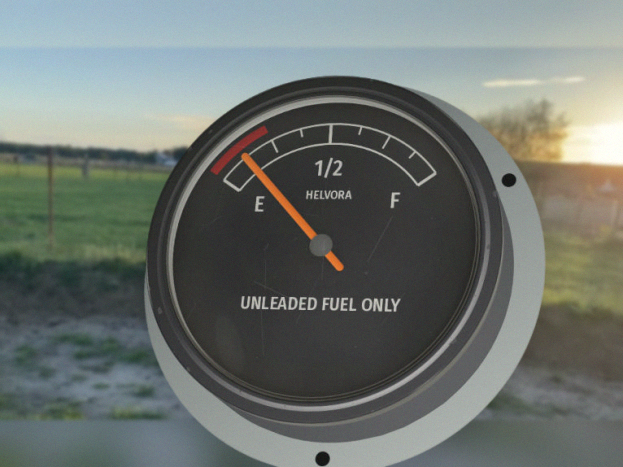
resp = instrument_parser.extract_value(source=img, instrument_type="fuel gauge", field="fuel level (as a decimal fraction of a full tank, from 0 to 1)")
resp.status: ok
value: 0.125
